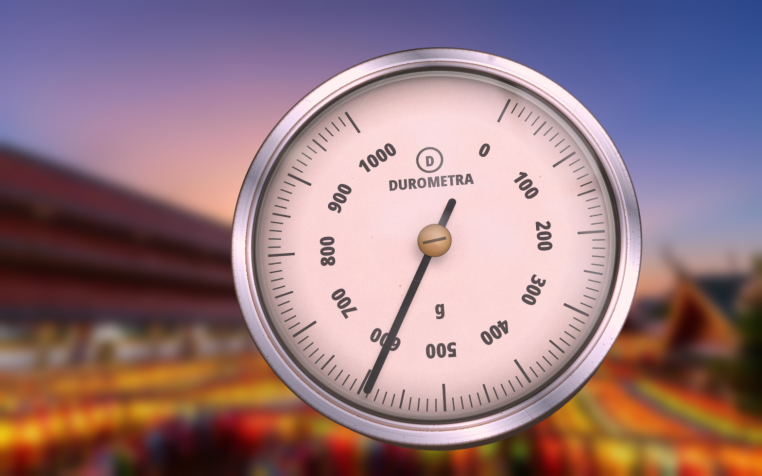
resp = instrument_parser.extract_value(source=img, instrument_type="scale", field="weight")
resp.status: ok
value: 590 g
